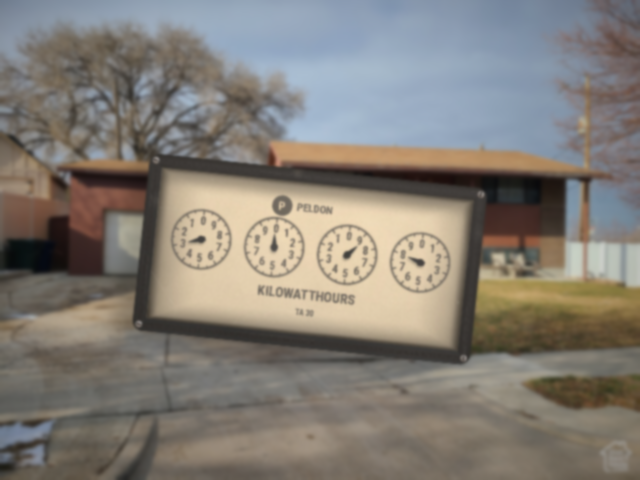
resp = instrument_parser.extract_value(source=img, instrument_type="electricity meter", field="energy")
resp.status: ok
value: 2988 kWh
